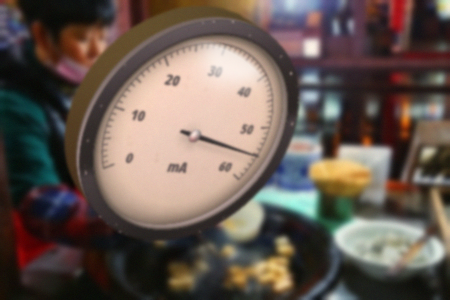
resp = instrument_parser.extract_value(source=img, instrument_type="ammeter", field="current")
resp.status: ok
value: 55 mA
